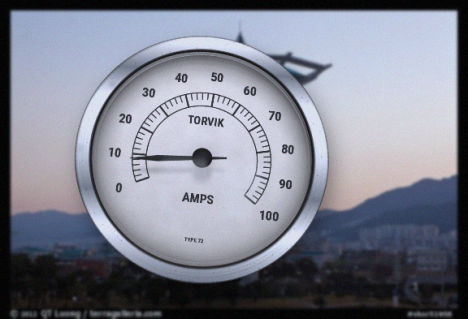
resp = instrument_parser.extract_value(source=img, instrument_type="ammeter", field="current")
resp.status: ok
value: 8 A
